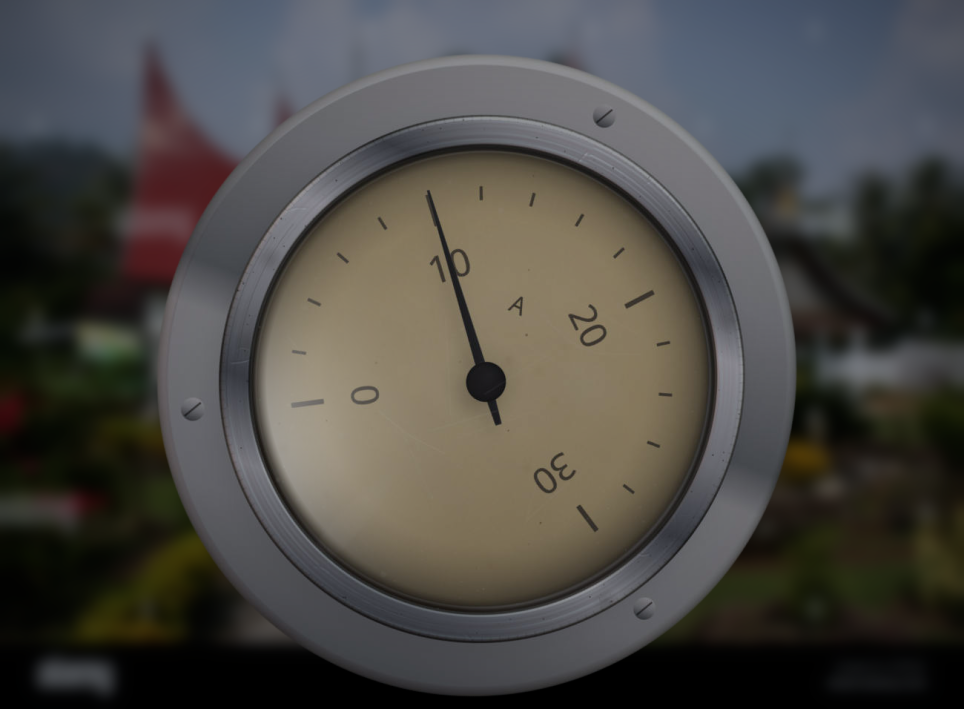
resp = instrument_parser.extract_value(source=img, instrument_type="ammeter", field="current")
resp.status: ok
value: 10 A
